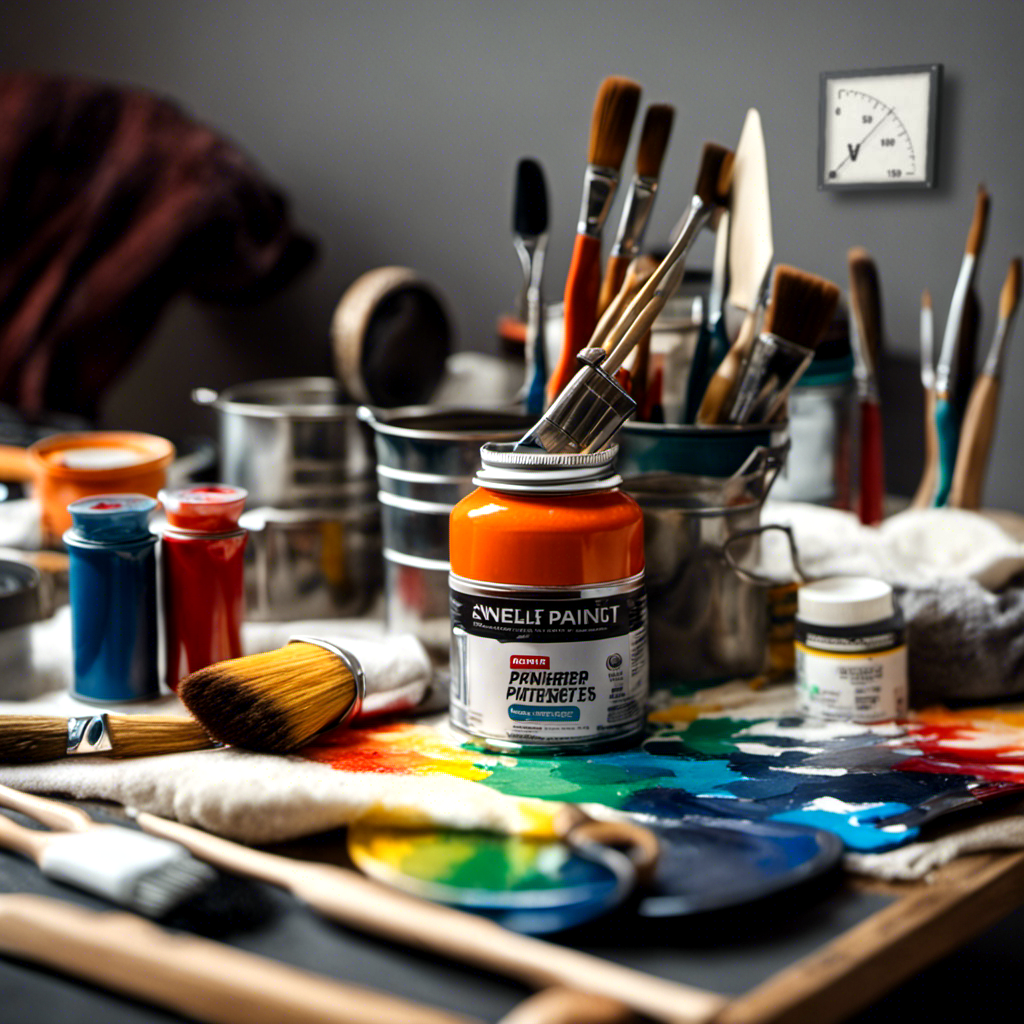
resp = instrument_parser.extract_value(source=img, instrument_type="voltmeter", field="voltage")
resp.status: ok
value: 70 V
